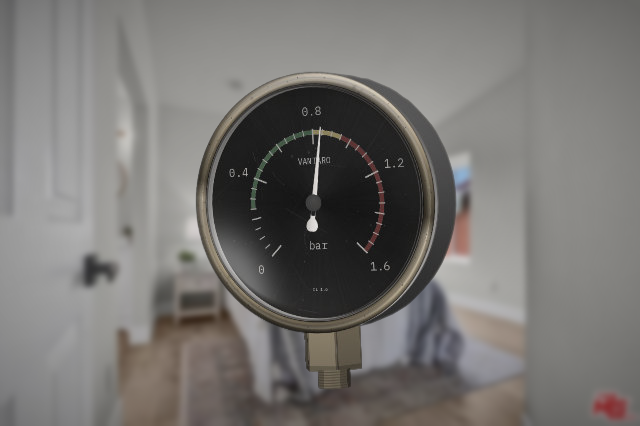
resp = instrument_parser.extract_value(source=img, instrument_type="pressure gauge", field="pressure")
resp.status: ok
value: 0.85 bar
